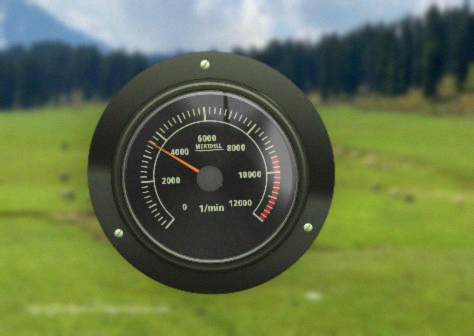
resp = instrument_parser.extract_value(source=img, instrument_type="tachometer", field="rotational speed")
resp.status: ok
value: 3600 rpm
